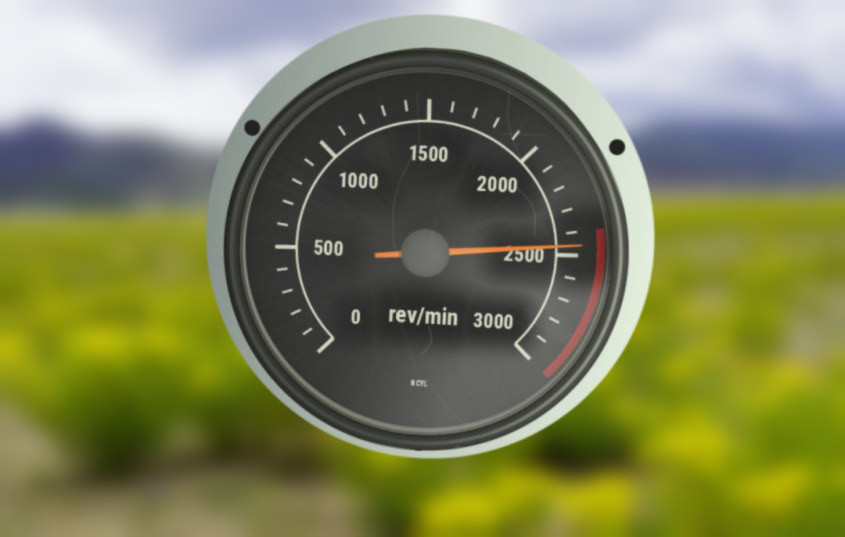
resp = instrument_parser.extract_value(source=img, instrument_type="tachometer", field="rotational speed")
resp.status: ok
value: 2450 rpm
